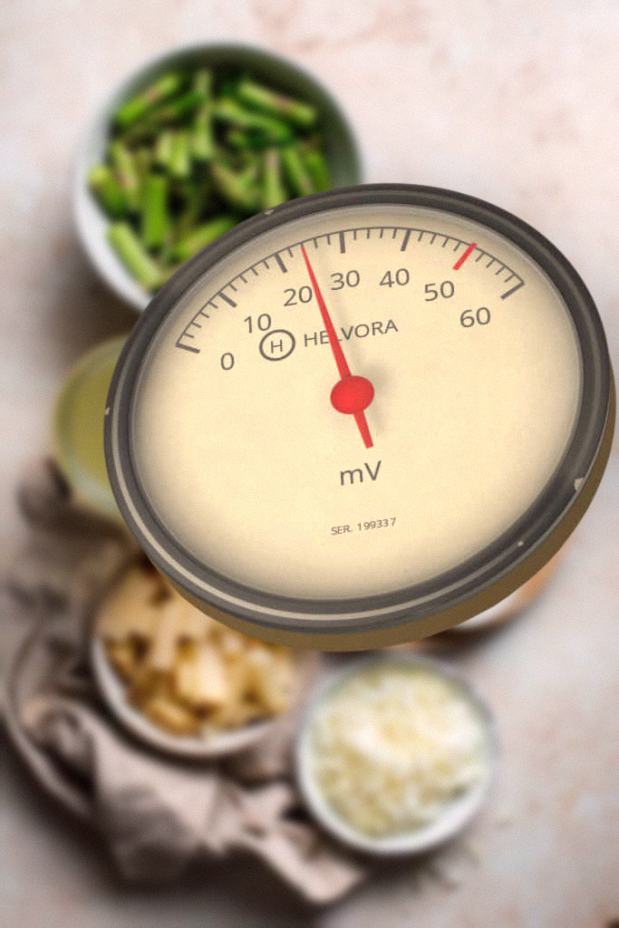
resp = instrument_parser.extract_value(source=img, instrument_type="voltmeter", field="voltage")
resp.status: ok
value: 24 mV
